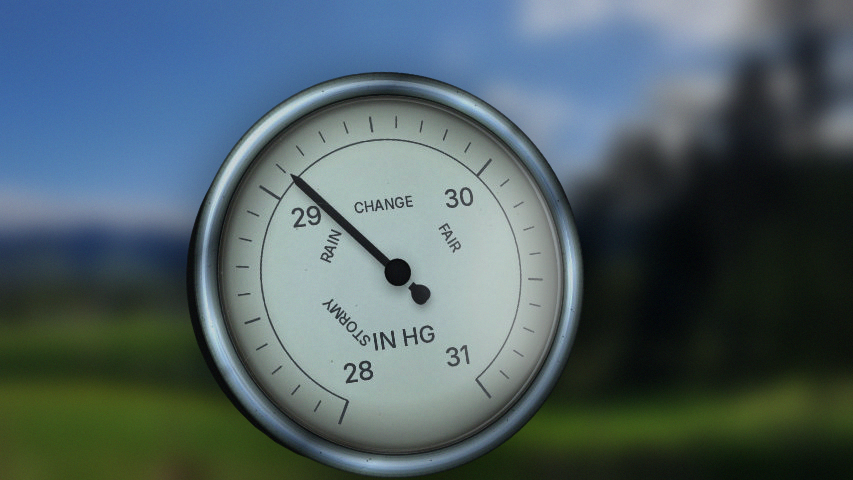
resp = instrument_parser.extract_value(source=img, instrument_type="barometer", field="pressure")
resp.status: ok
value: 29.1 inHg
